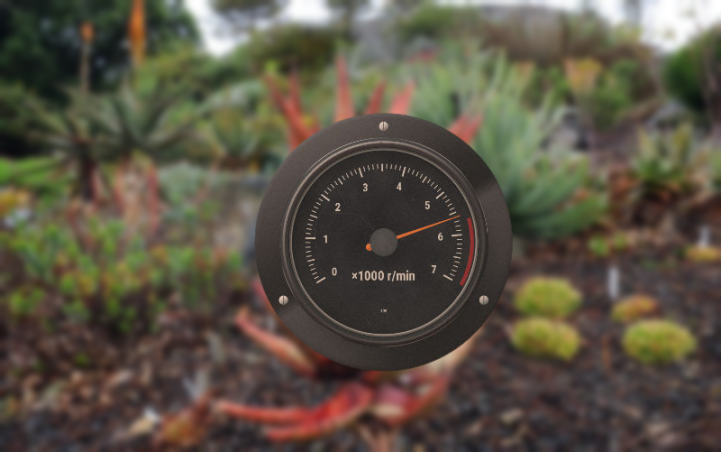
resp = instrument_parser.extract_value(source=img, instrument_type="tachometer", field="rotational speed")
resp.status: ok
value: 5600 rpm
